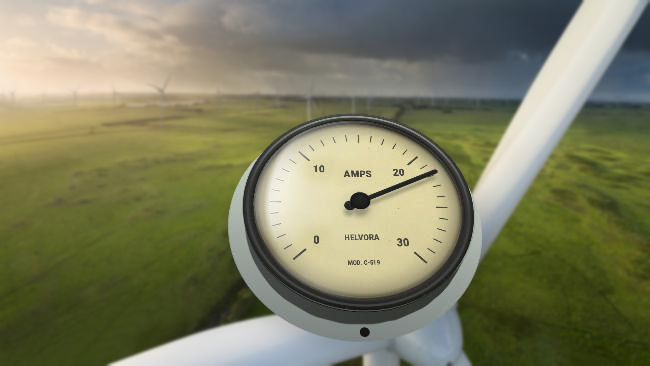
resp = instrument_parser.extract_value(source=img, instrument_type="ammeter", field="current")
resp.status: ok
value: 22 A
